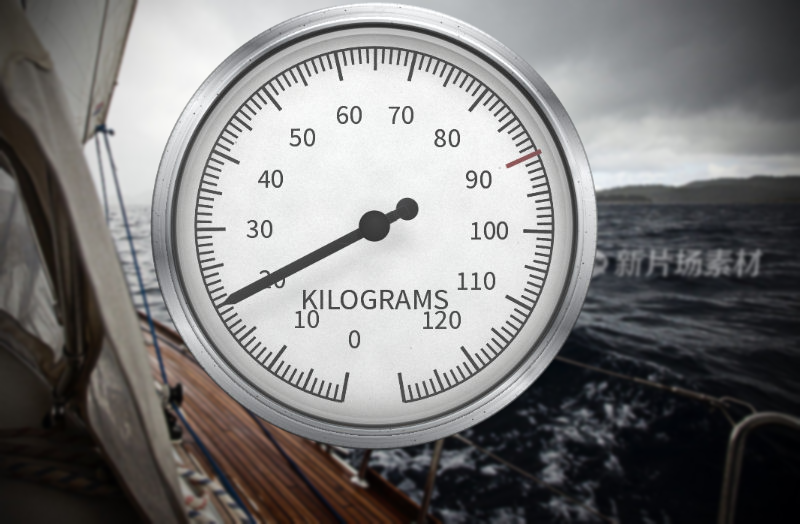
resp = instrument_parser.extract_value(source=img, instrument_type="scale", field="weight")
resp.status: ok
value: 20 kg
